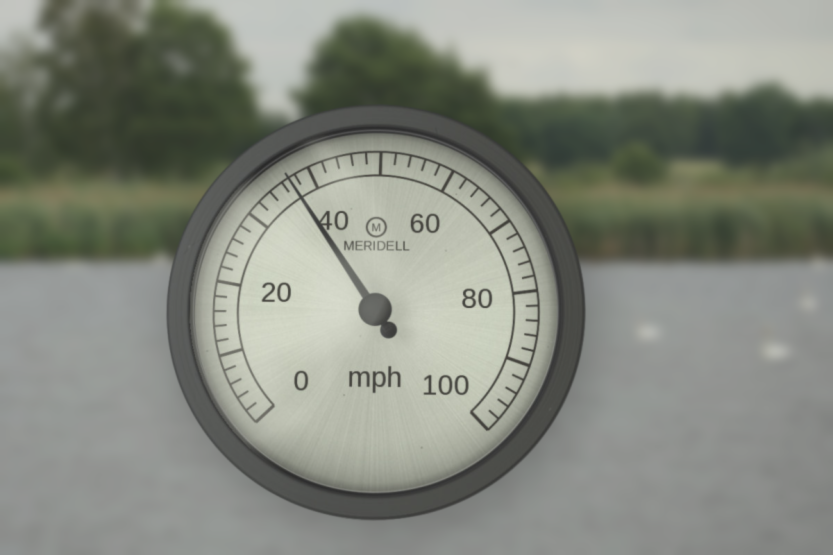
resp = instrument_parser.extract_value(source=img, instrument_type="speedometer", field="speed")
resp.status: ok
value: 37 mph
